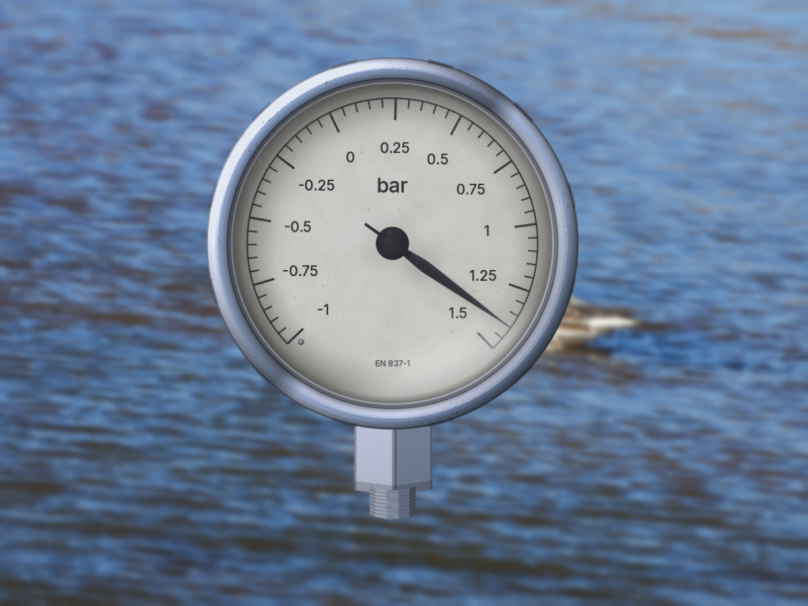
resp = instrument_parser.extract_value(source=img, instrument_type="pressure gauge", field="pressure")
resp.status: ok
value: 1.4 bar
